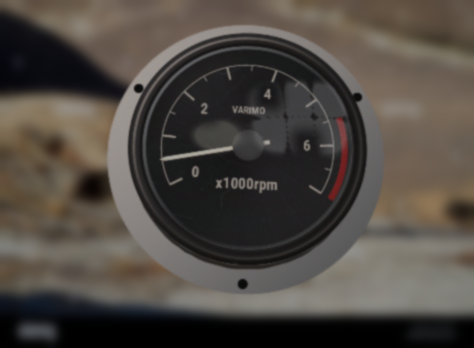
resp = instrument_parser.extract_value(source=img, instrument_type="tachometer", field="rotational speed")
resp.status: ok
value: 500 rpm
